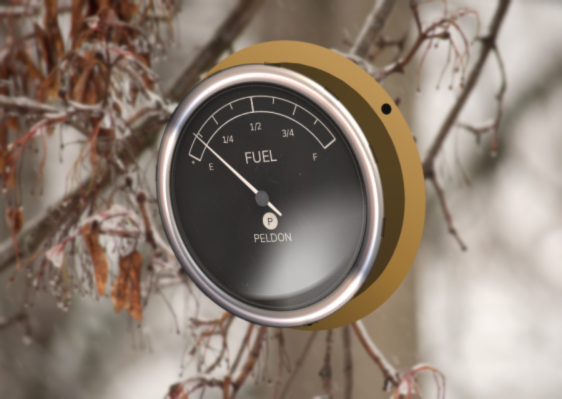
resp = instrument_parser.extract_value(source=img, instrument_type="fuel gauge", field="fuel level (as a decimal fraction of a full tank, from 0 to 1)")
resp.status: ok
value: 0.125
